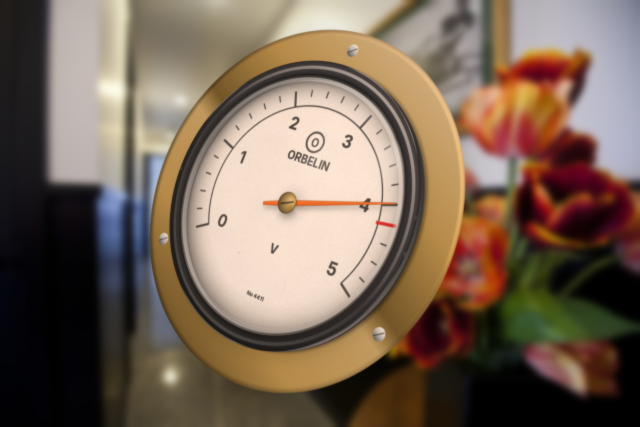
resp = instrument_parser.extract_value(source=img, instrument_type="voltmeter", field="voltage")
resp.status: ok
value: 4 V
